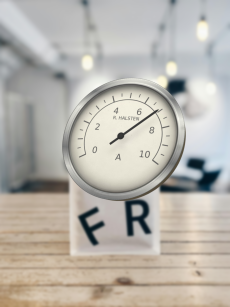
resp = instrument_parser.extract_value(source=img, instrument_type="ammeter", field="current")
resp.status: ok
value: 7 A
